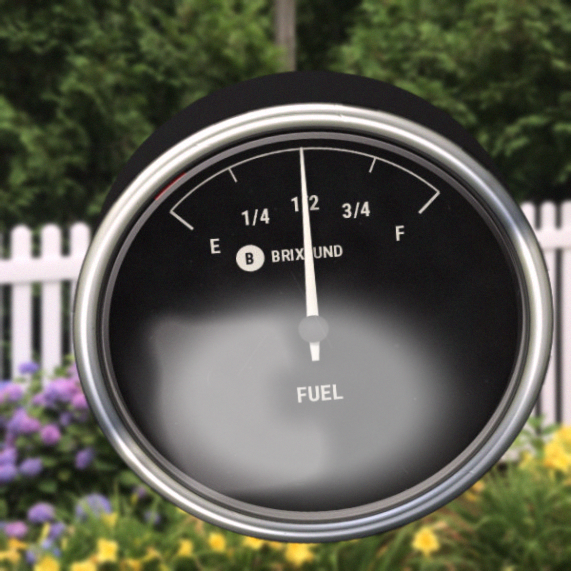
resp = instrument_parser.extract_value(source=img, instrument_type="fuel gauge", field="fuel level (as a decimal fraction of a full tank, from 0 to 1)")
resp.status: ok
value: 0.5
